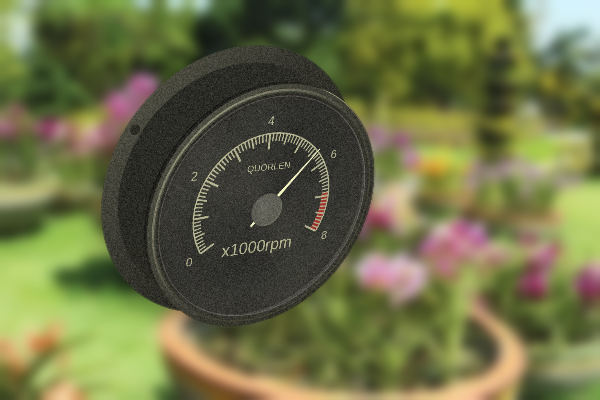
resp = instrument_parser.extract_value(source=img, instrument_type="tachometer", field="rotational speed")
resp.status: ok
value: 5500 rpm
